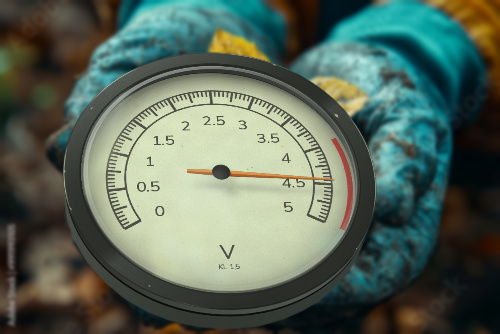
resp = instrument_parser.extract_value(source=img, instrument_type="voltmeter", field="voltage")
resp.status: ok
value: 4.5 V
